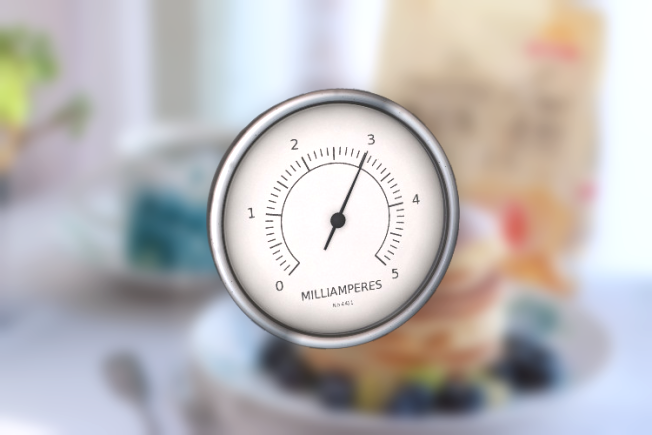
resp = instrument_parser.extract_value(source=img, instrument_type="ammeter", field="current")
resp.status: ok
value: 3 mA
